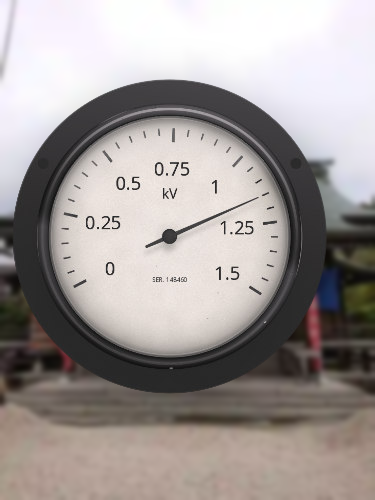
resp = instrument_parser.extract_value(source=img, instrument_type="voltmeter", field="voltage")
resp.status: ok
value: 1.15 kV
